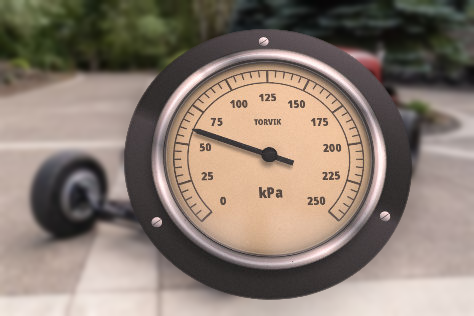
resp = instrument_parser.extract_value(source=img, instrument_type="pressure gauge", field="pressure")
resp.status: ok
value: 60 kPa
